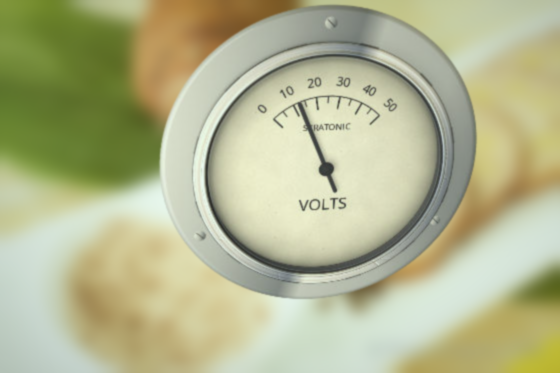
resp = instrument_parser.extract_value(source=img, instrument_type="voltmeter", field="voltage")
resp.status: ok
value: 12.5 V
